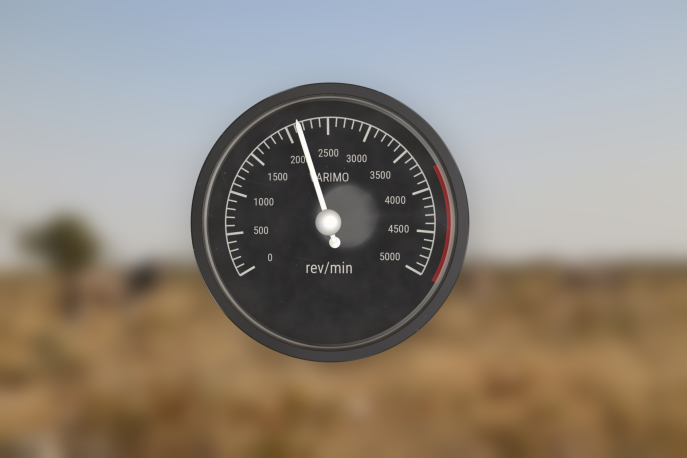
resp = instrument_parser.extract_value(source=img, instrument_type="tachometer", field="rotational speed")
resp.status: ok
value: 2150 rpm
